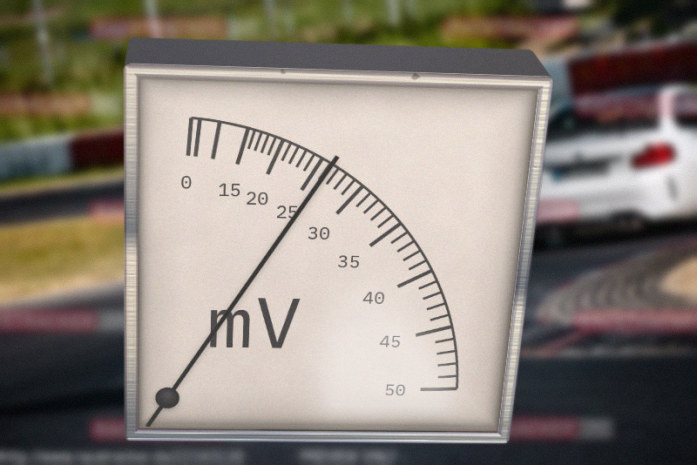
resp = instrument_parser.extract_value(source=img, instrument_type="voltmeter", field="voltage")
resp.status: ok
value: 26 mV
